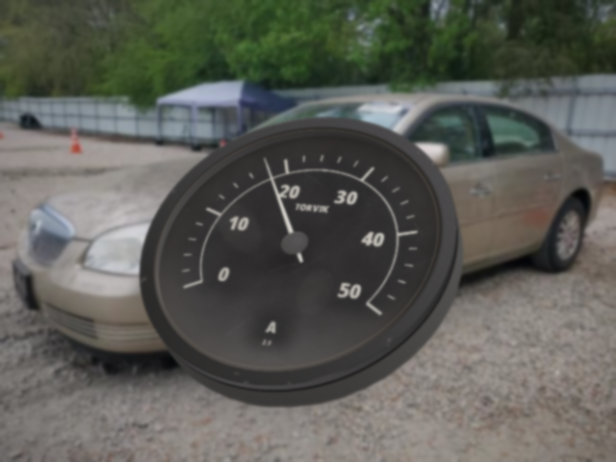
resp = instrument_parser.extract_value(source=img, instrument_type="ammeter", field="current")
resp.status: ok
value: 18 A
